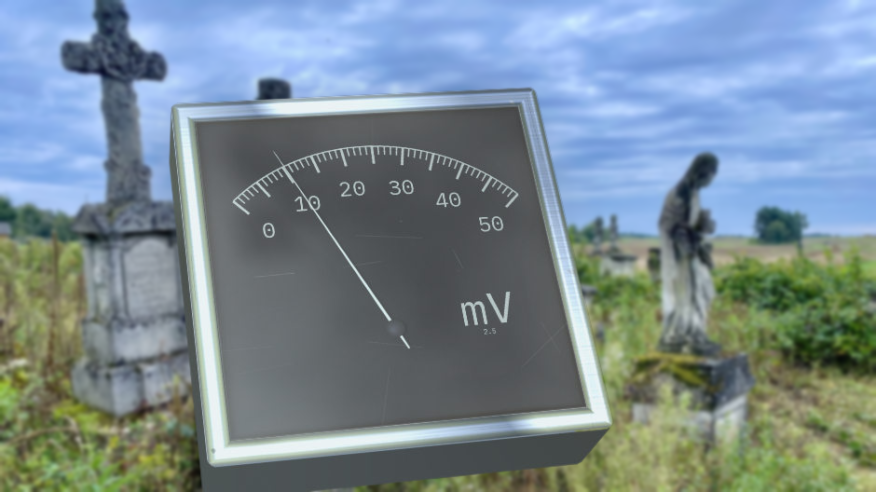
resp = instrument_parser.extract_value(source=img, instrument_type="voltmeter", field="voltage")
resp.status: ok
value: 10 mV
